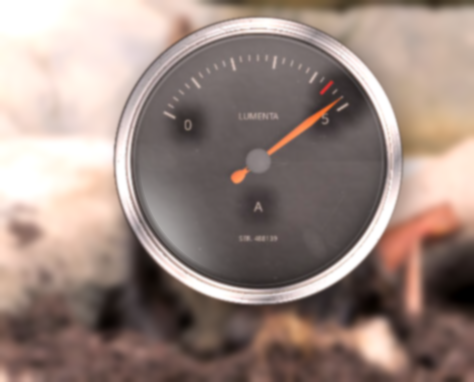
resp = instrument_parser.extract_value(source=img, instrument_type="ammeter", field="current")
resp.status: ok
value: 4.8 A
